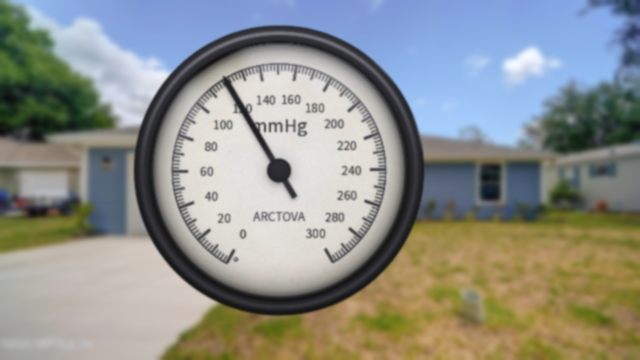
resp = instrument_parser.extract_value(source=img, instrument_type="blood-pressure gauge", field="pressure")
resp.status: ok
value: 120 mmHg
